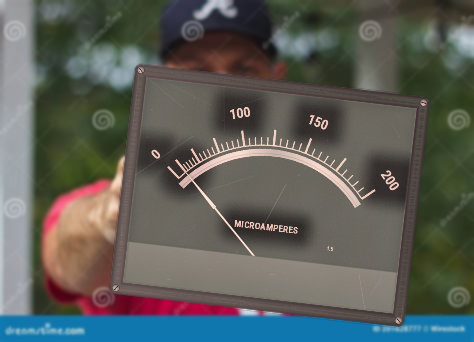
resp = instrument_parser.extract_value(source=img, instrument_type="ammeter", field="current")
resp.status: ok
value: 25 µA
